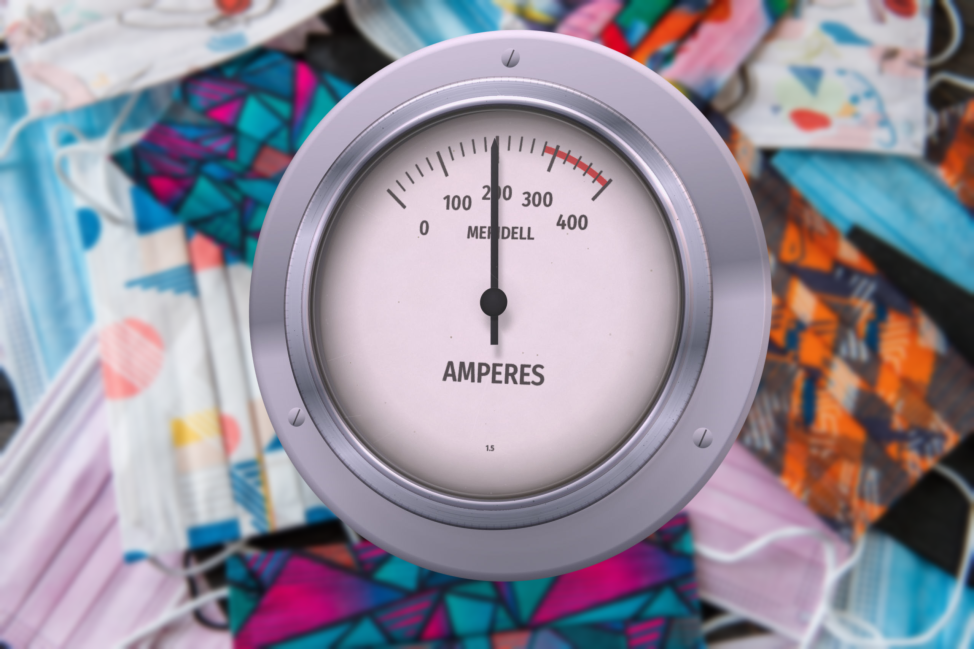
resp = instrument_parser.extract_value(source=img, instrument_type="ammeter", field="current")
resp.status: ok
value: 200 A
